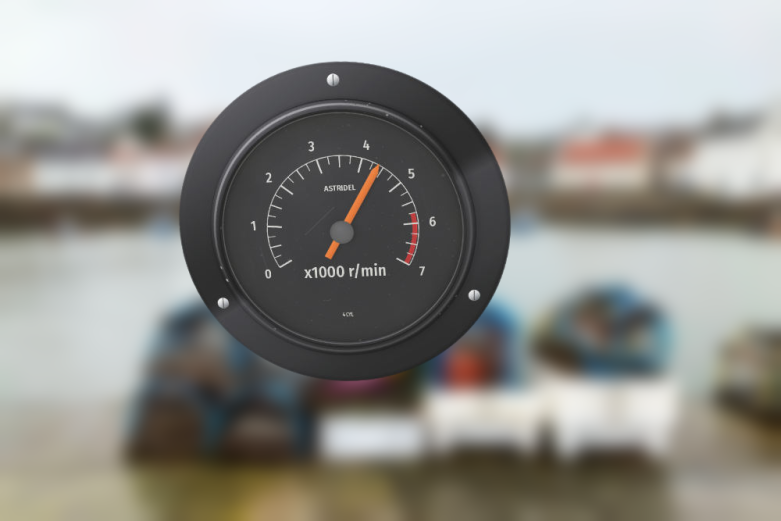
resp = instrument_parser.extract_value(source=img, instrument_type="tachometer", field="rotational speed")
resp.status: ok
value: 4375 rpm
